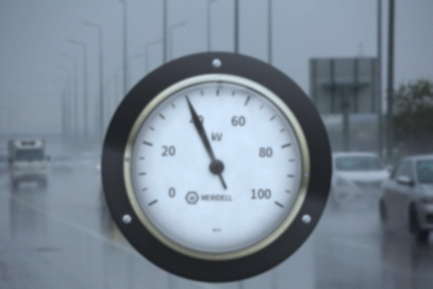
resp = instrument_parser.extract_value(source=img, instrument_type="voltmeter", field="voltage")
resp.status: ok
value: 40 kV
